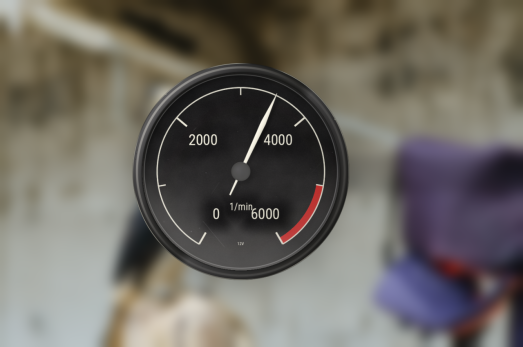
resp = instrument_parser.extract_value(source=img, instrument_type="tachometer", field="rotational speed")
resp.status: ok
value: 3500 rpm
